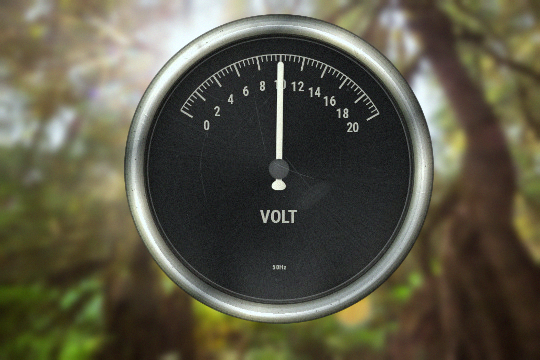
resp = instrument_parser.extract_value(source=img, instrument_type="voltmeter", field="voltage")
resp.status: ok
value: 10 V
